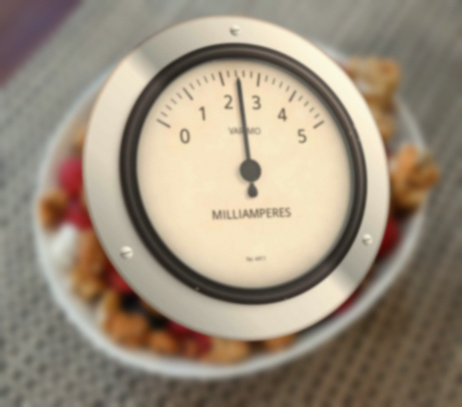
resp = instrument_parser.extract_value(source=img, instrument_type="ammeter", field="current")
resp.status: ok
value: 2.4 mA
